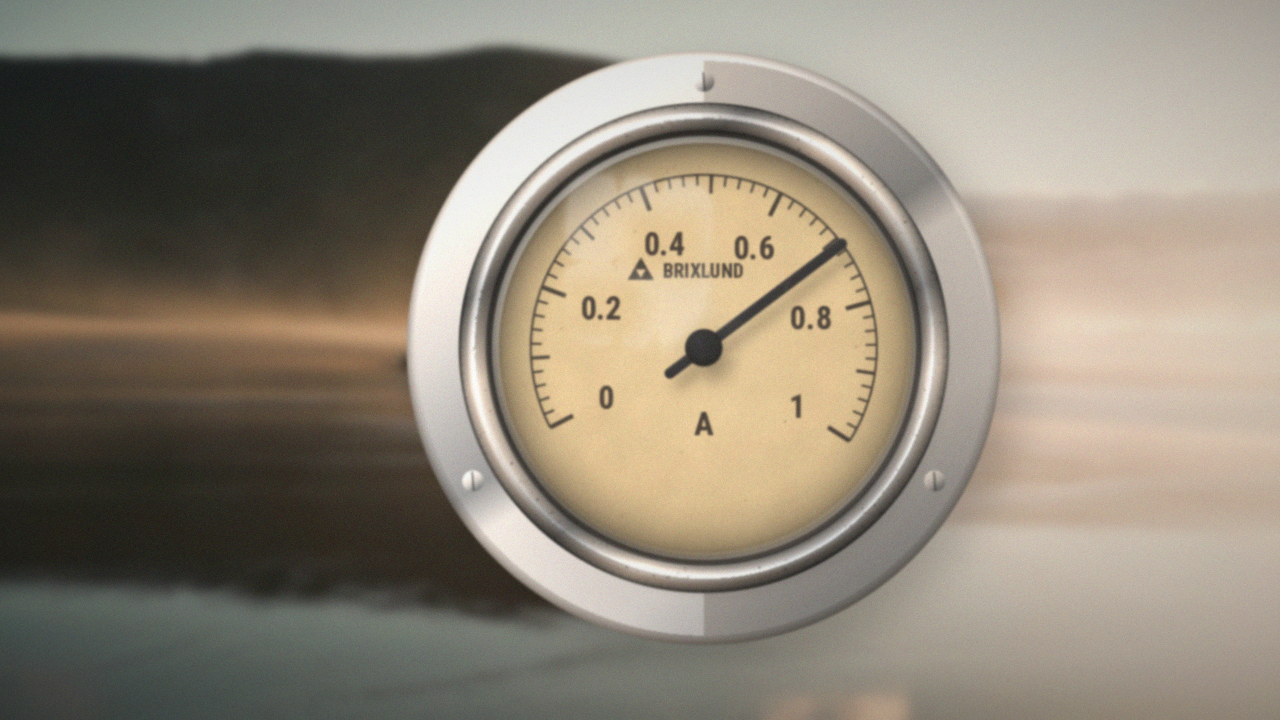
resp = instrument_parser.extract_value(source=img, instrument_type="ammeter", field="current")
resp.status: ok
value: 0.71 A
